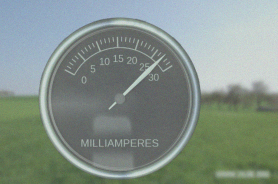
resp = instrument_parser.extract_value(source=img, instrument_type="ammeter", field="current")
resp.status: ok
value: 27 mA
